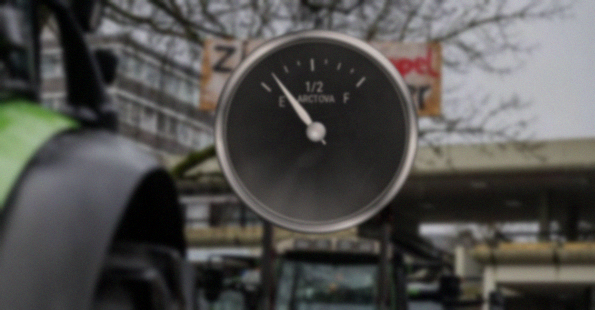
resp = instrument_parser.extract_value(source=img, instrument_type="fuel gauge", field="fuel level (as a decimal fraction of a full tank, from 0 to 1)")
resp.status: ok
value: 0.125
